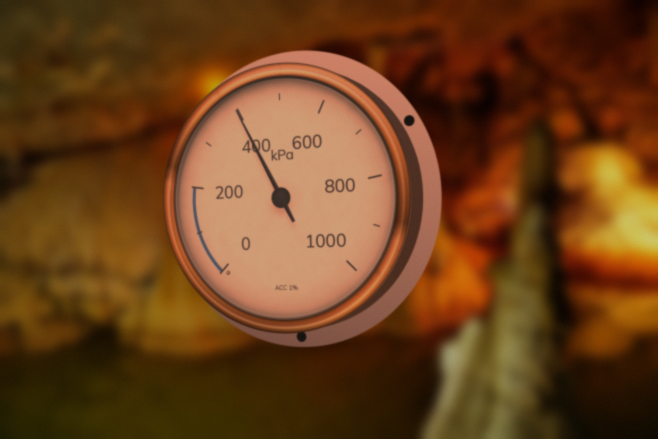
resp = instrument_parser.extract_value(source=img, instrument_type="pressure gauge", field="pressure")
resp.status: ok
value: 400 kPa
